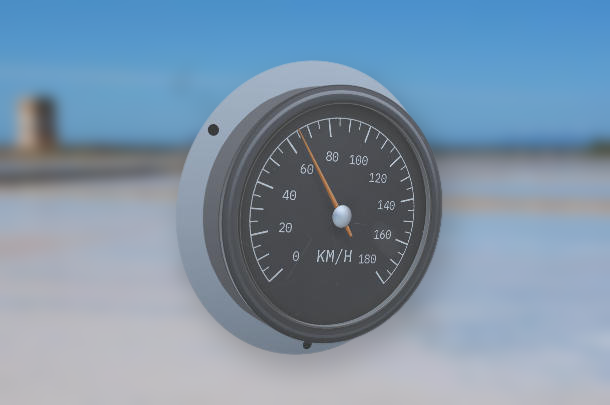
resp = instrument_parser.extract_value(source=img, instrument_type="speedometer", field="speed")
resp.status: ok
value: 65 km/h
